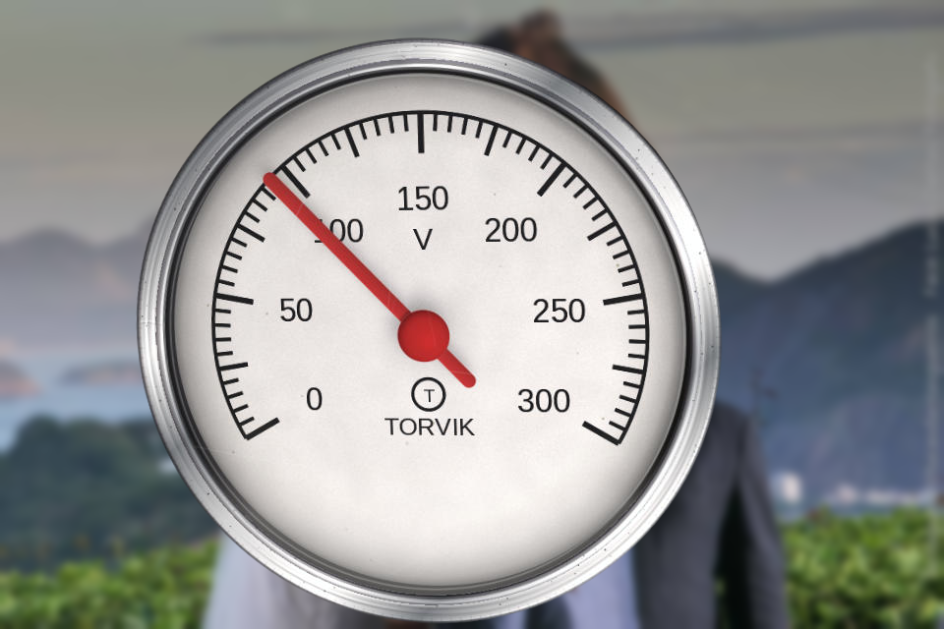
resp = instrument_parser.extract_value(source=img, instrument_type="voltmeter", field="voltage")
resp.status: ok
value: 95 V
